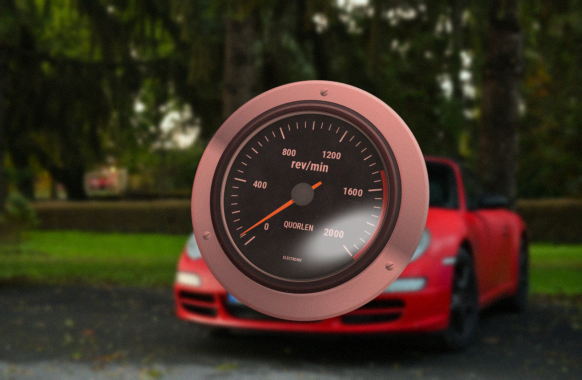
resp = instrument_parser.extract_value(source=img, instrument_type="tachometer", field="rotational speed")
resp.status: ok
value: 50 rpm
